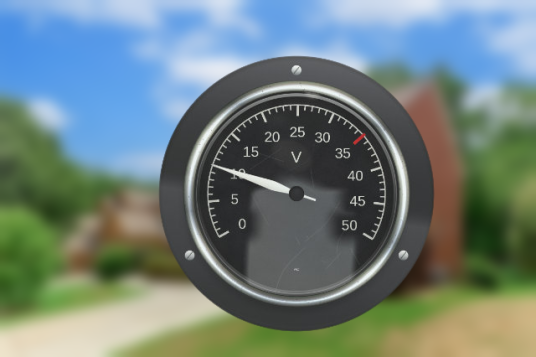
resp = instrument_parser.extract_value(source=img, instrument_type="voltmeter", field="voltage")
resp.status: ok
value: 10 V
